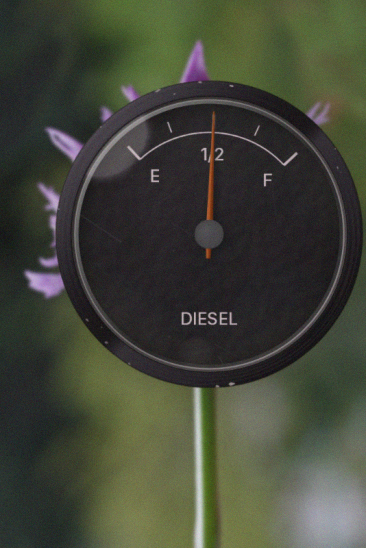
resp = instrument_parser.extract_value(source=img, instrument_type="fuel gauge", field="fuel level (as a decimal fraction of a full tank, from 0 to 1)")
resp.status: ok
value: 0.5
